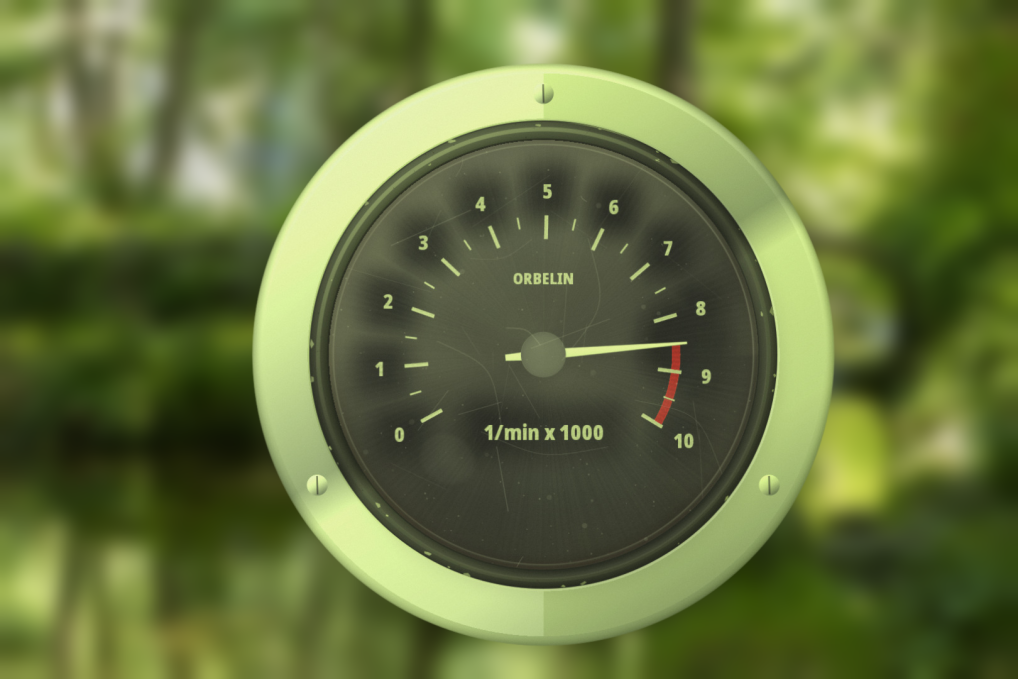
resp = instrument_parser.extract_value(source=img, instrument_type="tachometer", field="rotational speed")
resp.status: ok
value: 8500 rpm
